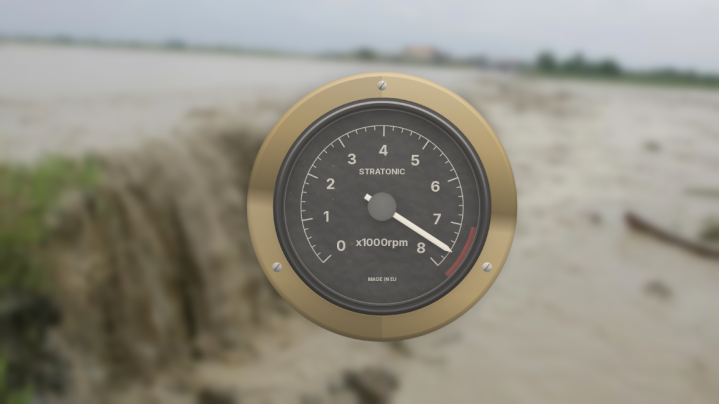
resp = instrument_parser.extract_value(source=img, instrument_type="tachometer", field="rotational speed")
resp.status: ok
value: 7600 rpm
